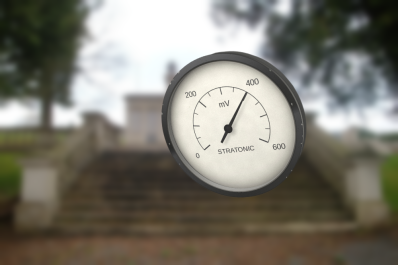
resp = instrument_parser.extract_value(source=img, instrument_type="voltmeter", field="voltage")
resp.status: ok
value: 400 mV
